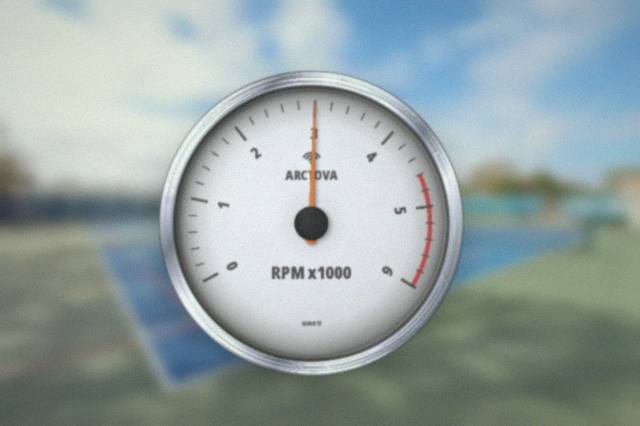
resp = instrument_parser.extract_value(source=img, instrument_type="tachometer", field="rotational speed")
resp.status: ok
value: 3000 rpm
